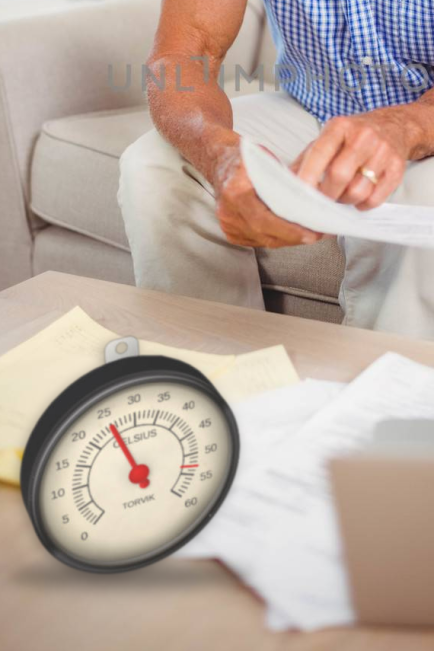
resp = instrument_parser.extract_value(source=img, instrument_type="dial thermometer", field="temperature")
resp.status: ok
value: 25 °C
